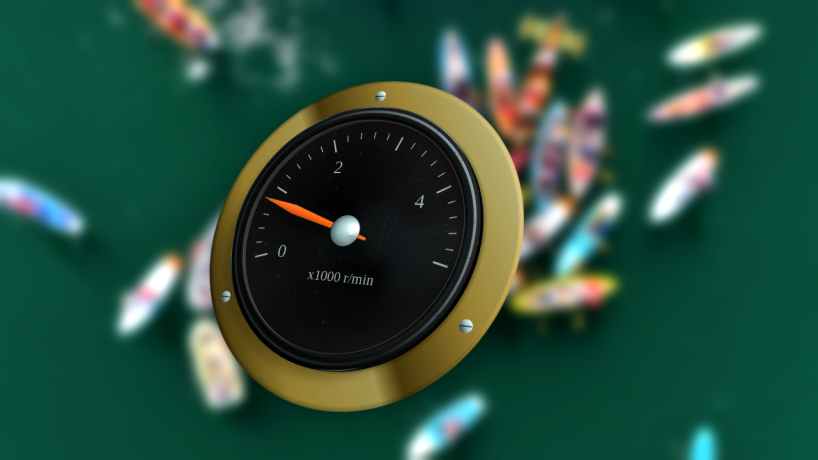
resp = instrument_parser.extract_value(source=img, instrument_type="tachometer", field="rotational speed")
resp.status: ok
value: 800 rpm
